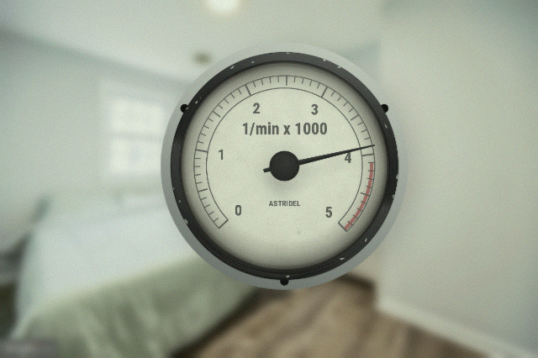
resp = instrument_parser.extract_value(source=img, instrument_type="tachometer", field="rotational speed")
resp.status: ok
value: 3900 rpm
